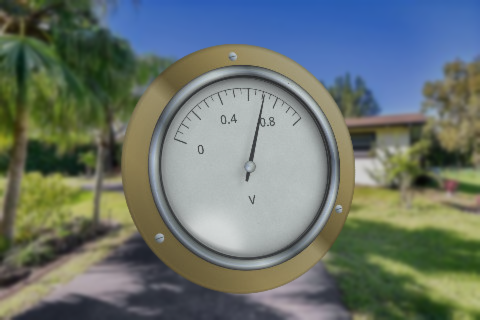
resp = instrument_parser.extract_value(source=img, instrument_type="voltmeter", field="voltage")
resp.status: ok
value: 0.7 V
